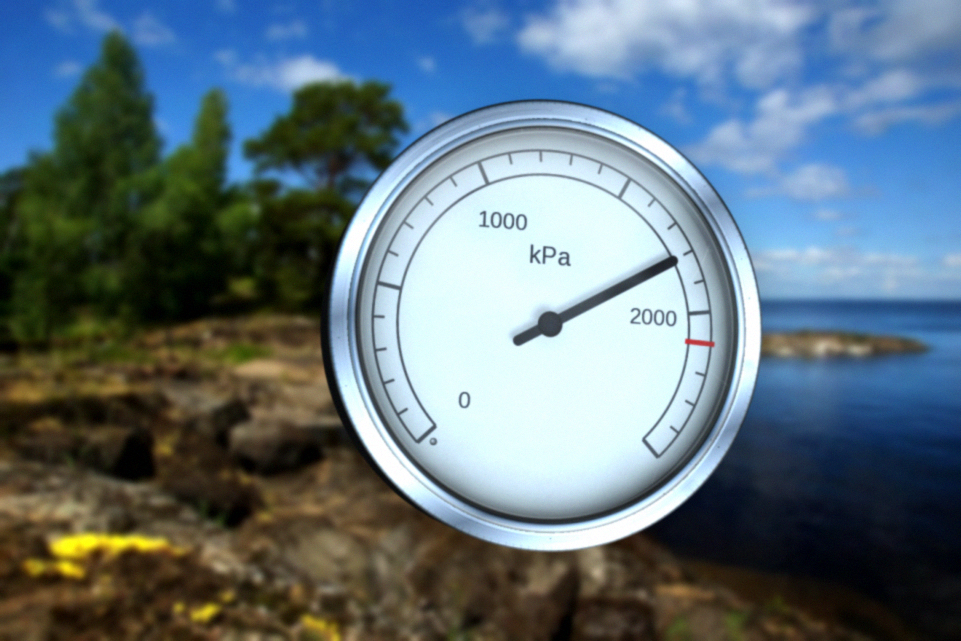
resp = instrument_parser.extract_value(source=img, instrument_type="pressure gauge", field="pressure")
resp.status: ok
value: 1800 kPa
